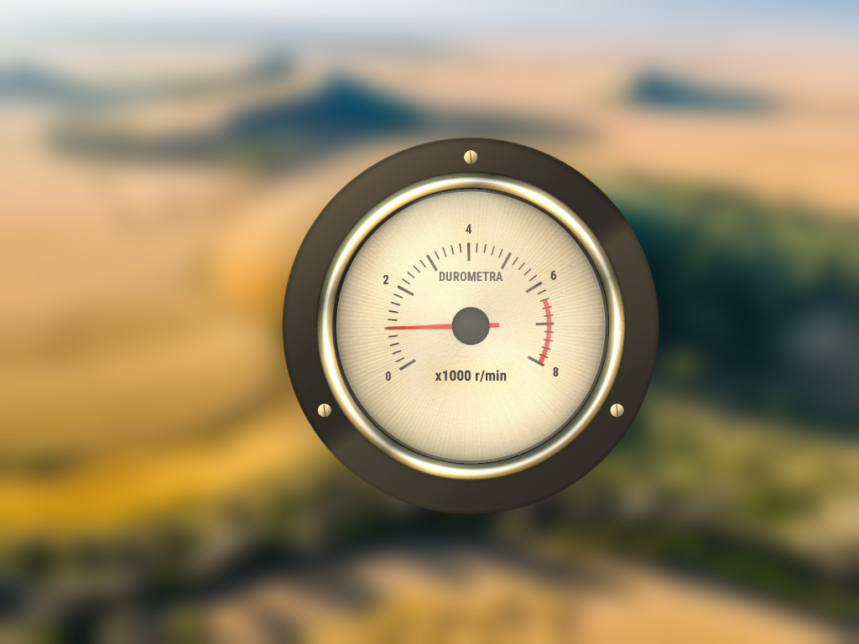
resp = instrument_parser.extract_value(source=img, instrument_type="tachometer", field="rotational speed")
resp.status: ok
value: 1000 rpm
